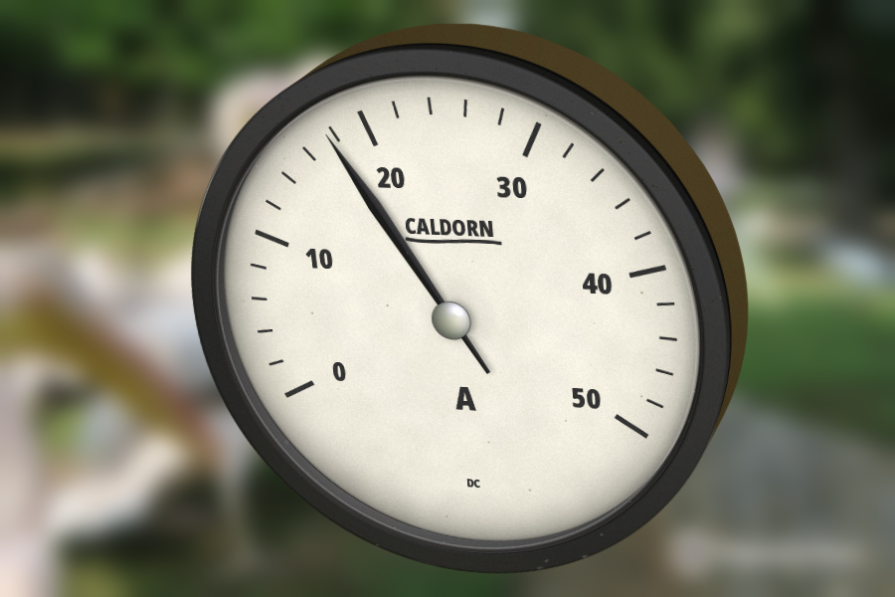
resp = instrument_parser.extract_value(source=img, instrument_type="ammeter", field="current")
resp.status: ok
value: 18 A
